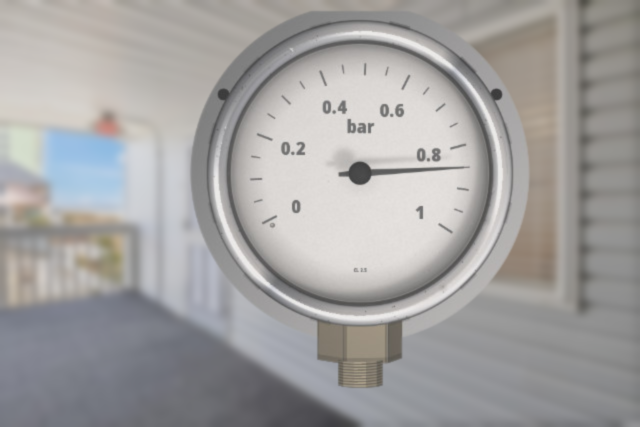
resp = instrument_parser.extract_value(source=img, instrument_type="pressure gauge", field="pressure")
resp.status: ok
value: 0.85 bar
